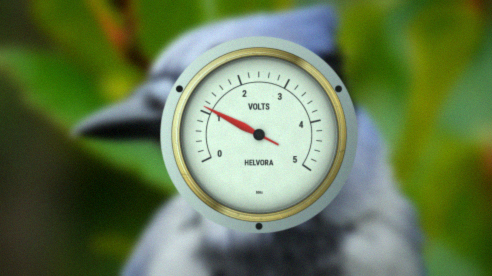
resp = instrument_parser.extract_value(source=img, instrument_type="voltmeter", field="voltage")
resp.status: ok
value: 1.1 V
